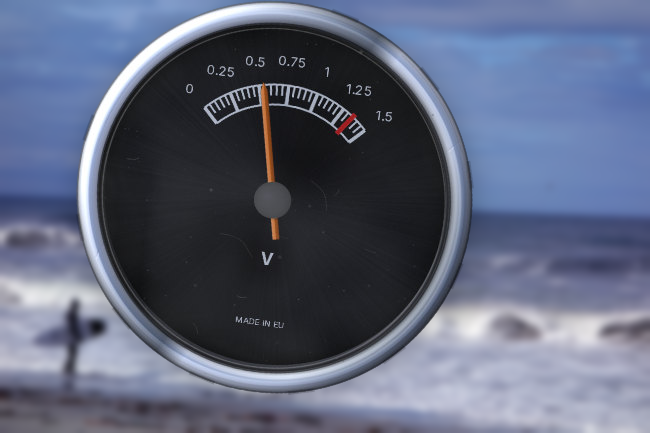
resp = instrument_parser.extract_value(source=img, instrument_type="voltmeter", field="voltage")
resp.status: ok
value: 0.55 V
